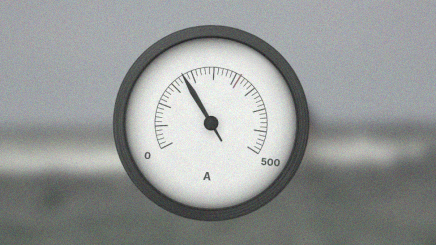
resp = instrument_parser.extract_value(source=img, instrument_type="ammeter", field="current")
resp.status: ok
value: 180 A
